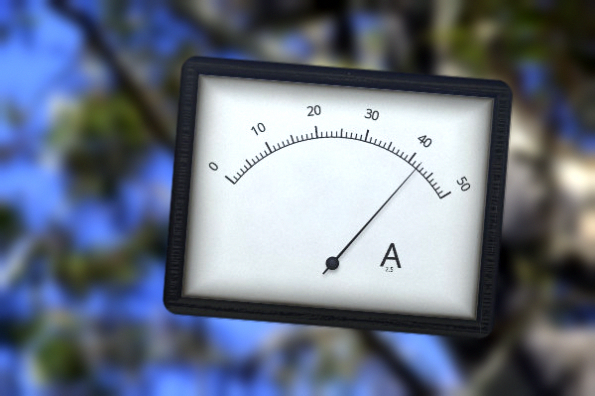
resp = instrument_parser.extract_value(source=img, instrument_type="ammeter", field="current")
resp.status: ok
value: 42 A
